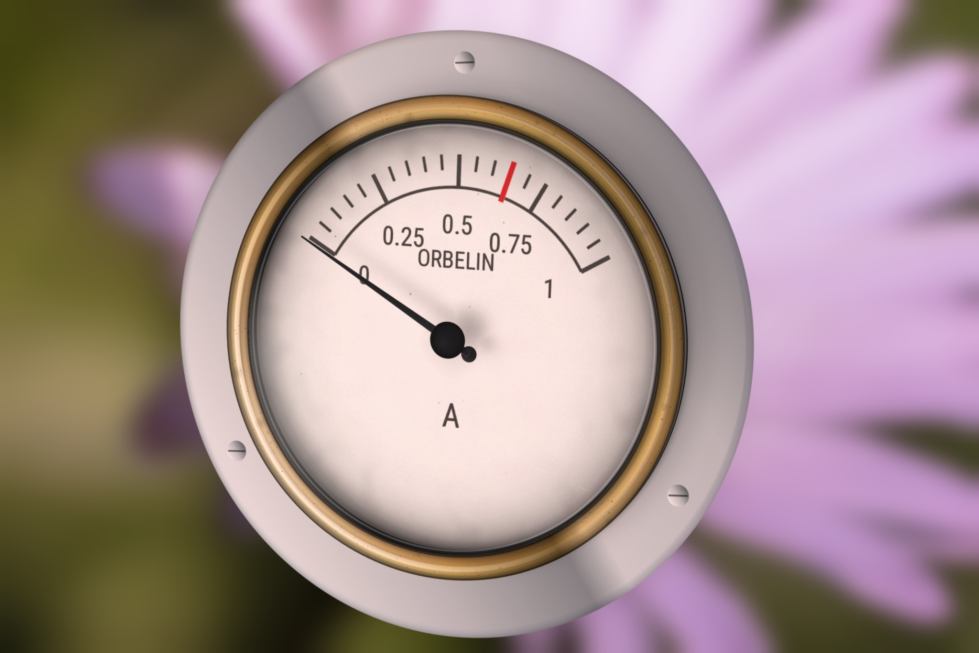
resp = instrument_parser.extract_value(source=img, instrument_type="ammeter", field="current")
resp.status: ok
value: 0 A
